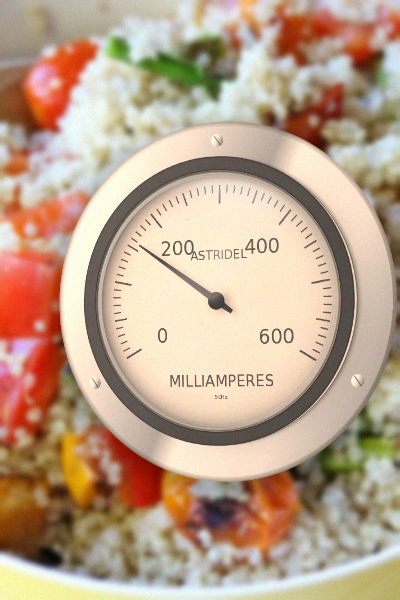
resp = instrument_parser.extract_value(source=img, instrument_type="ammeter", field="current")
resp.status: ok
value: 160 mA
